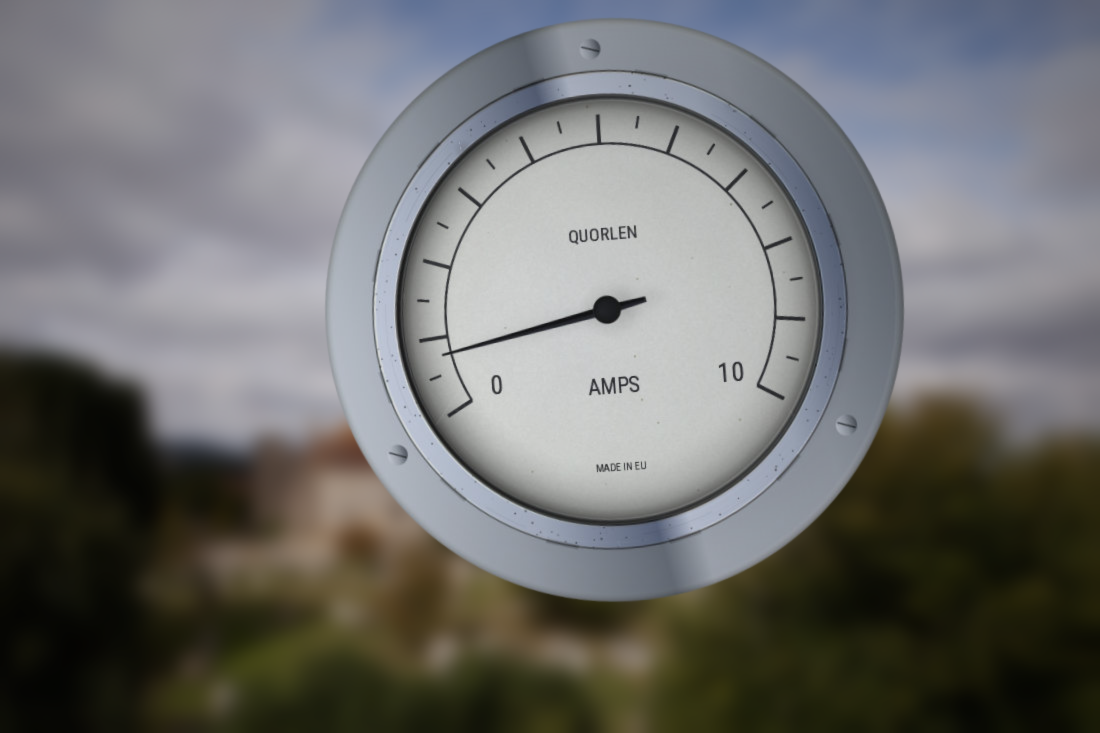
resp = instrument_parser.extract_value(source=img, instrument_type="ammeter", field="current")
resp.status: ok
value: 0.75 A
